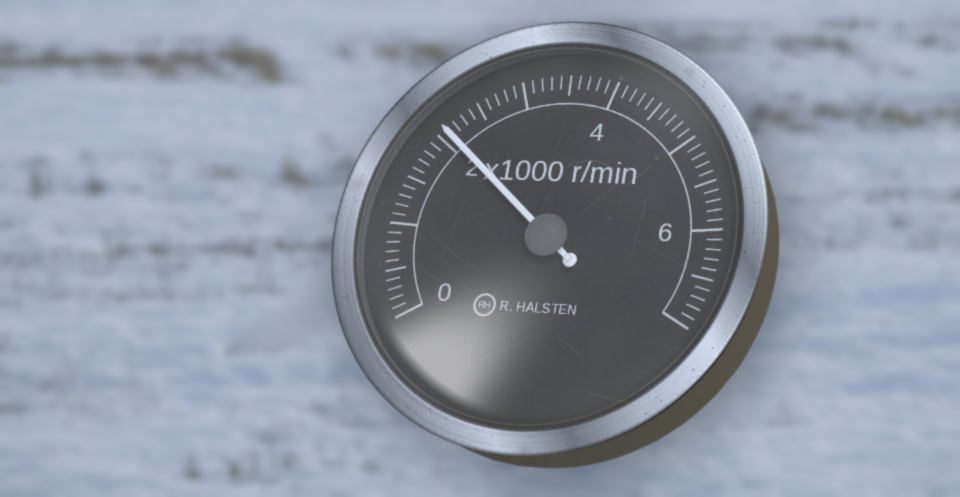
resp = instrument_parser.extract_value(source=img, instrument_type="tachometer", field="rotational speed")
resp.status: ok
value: 2100 rpm
